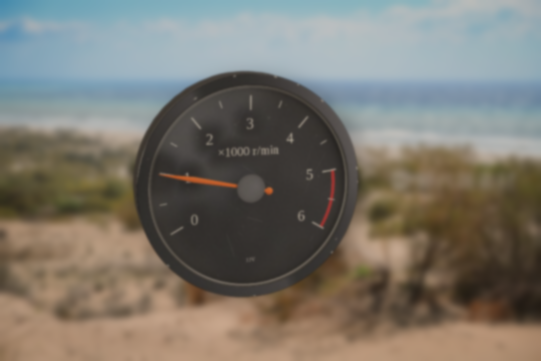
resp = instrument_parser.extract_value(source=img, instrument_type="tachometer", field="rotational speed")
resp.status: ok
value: 1000 rpm
